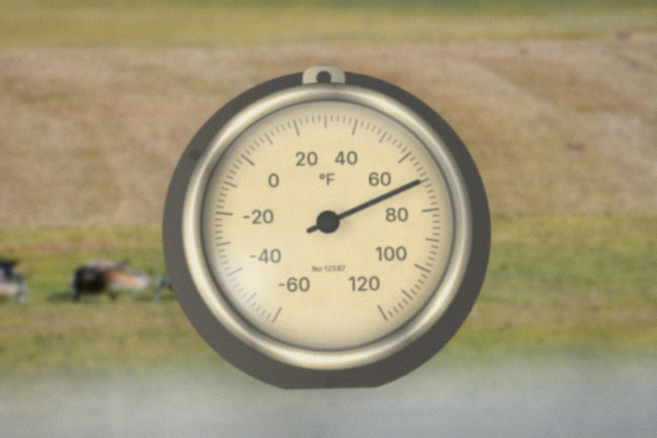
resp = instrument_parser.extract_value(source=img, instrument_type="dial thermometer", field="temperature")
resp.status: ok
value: 70 °F
